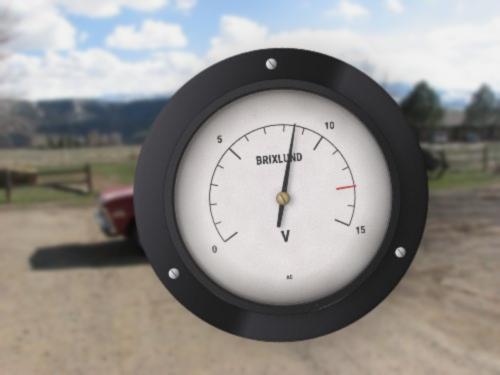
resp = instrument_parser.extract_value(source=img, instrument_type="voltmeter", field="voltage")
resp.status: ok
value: 8.5 V
